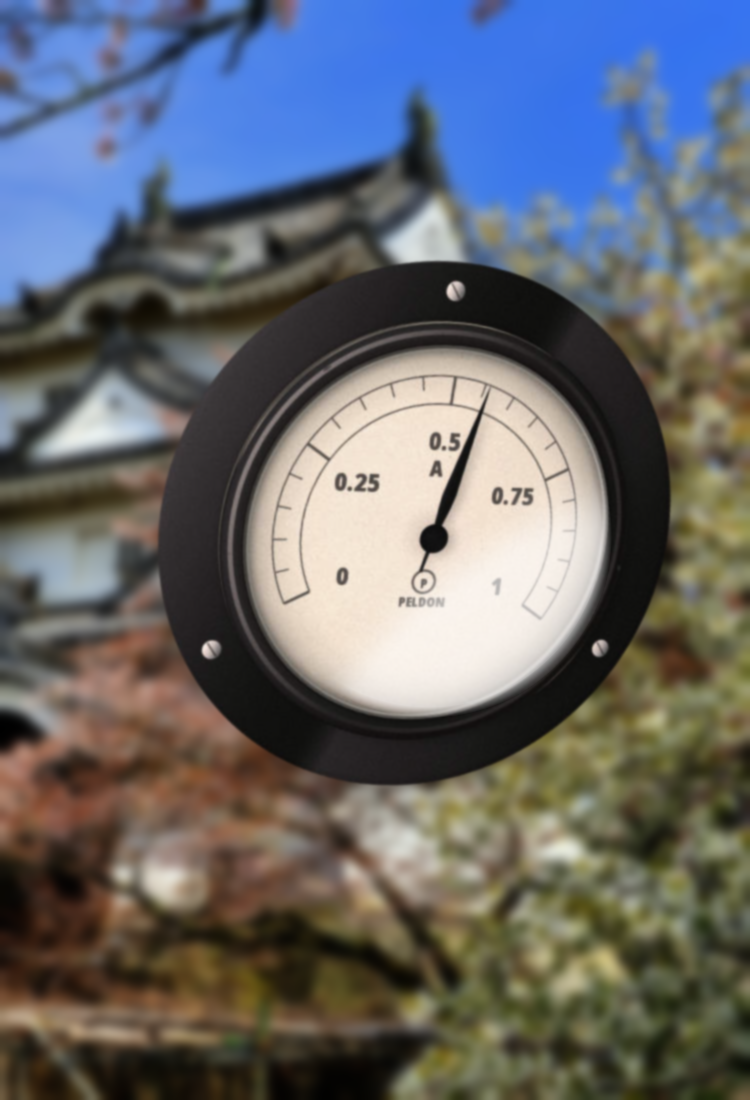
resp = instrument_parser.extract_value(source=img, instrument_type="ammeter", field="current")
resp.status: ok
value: 0.55 A
